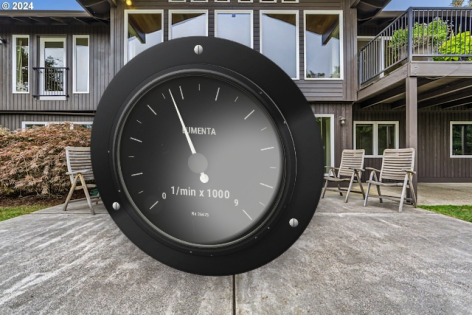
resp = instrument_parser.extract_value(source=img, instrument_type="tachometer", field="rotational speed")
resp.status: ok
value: 3750 rpm
